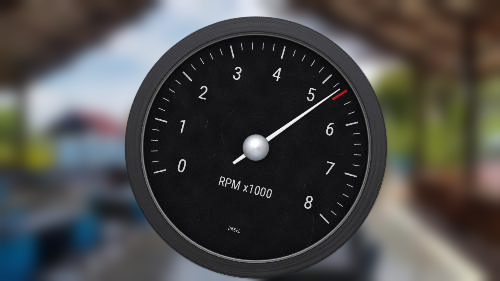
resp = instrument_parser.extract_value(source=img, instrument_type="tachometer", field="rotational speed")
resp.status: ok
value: 5300 rpm
